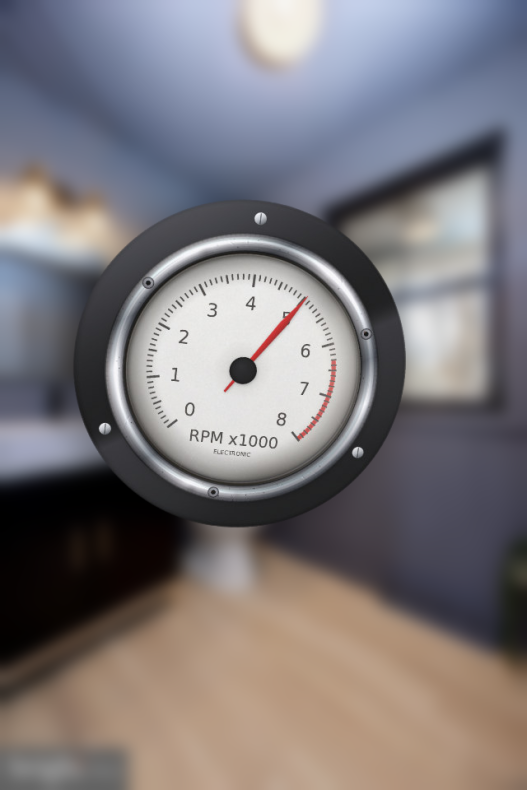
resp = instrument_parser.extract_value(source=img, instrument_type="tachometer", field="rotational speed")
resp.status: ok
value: 5000 rpm
